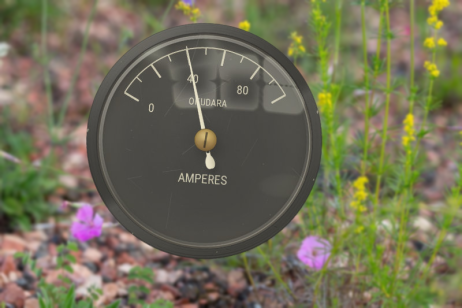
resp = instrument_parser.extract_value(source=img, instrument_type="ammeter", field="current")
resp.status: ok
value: 40 A
